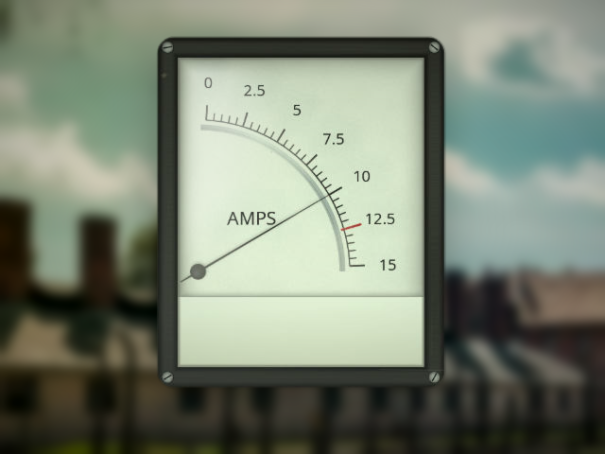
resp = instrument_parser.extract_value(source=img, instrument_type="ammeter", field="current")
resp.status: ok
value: 10 A
